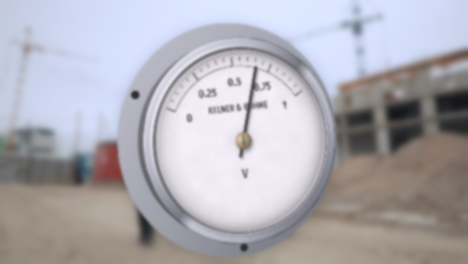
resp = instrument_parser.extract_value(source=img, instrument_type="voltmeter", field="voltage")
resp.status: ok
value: 0.65 V
